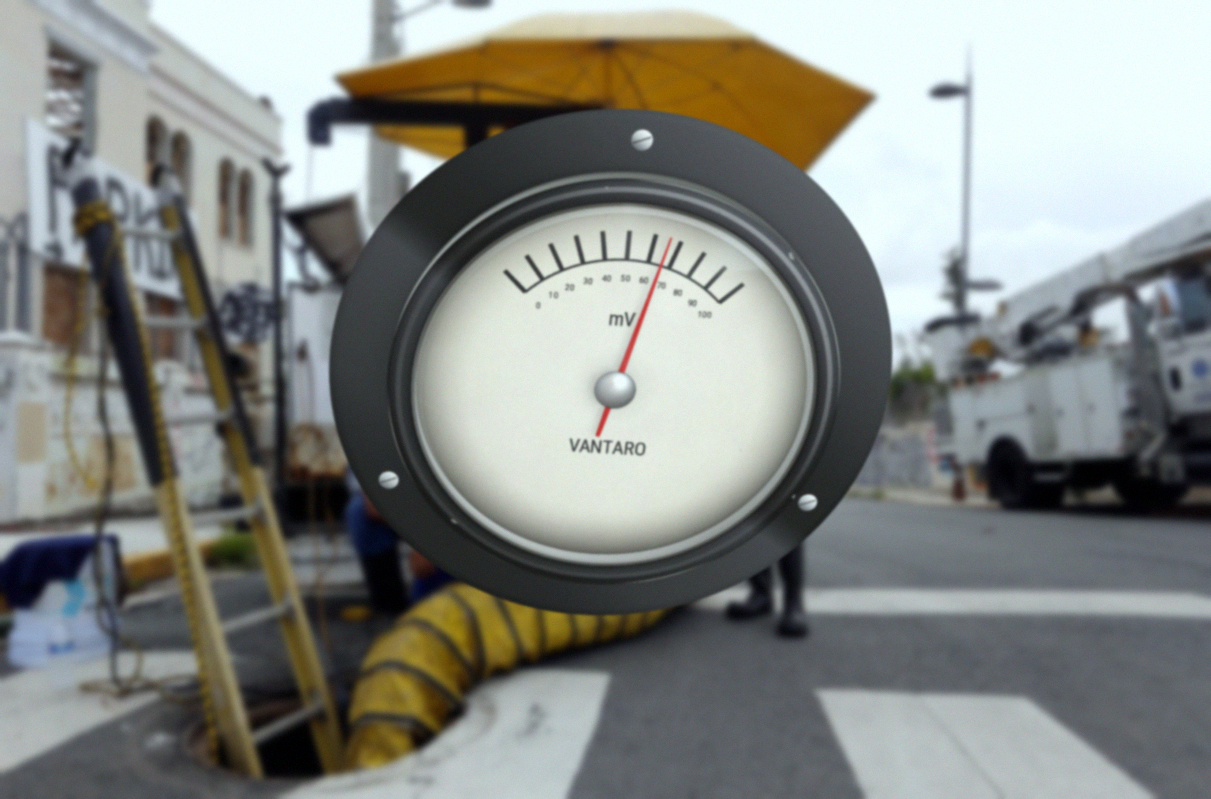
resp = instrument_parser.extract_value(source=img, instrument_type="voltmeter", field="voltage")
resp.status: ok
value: 65 mV
